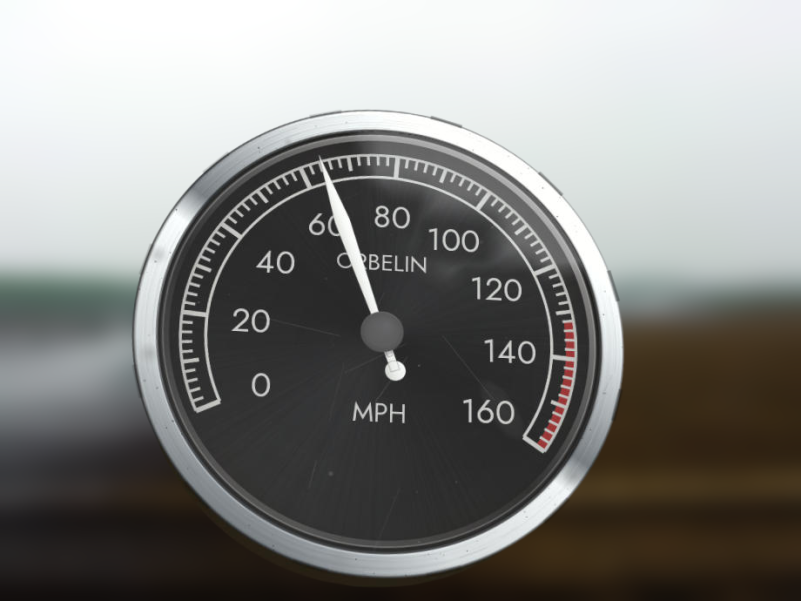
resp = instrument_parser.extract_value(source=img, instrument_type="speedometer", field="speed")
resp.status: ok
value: 64 mph
